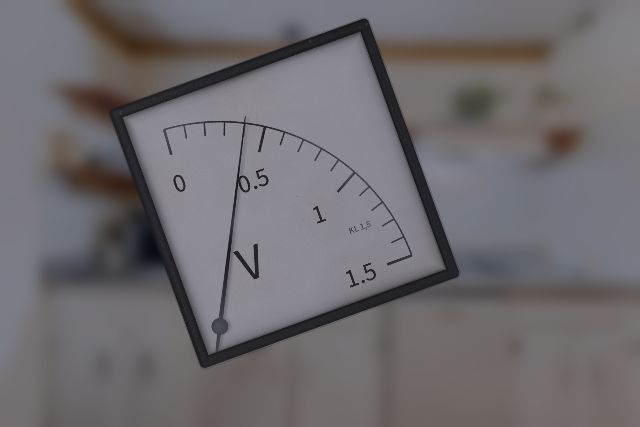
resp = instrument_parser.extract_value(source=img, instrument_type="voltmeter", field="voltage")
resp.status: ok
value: 0.4 V
